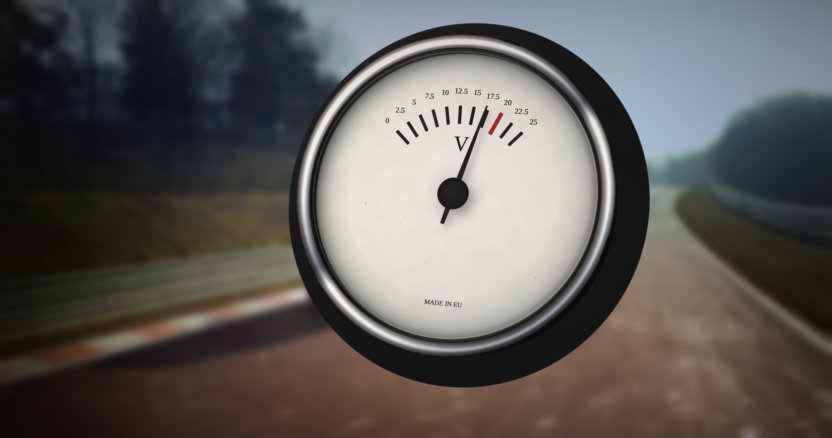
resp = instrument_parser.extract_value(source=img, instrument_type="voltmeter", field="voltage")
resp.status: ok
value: 17.5 V
